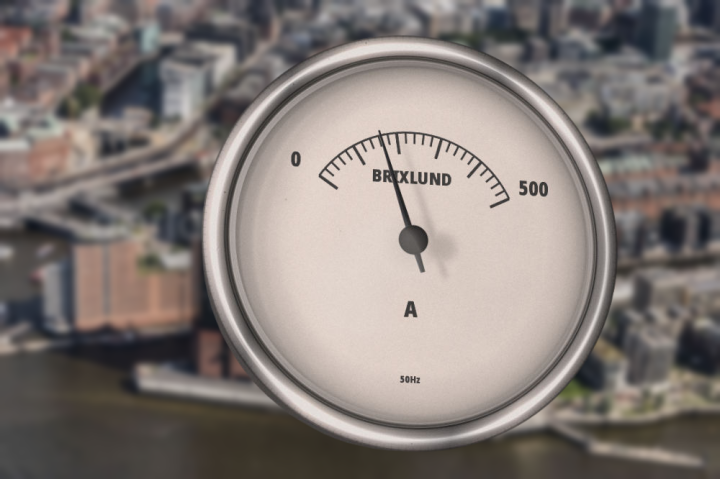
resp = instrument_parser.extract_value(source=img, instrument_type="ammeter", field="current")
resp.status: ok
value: 160 A
